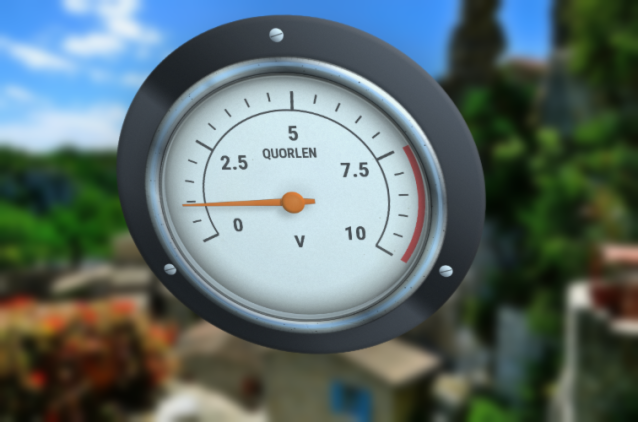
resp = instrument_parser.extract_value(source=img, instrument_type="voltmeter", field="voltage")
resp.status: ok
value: 1 V
